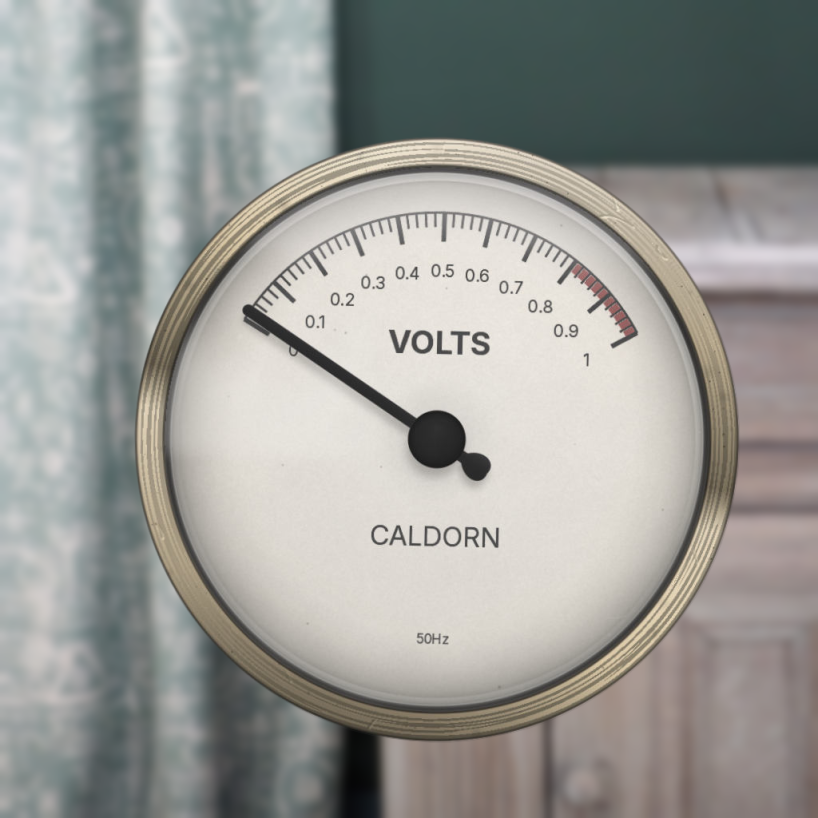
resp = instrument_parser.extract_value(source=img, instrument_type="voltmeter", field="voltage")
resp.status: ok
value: 0.02 V
